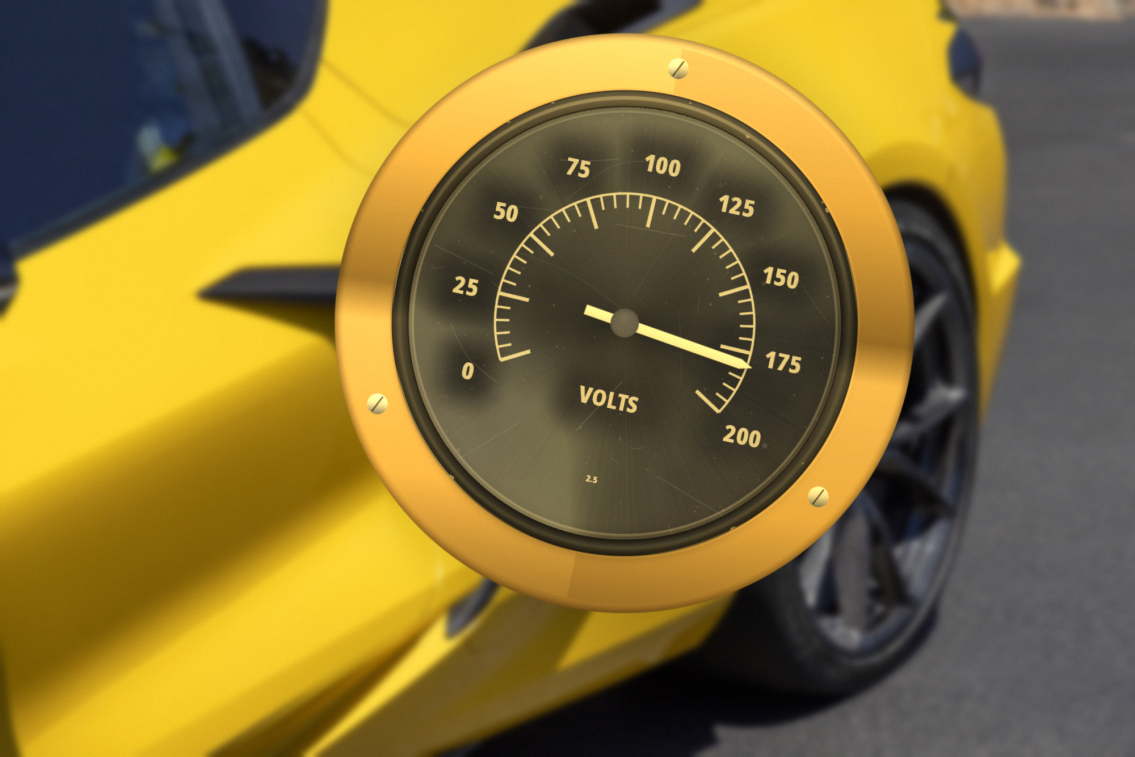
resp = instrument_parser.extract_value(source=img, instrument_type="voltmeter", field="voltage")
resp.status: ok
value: 180 V
